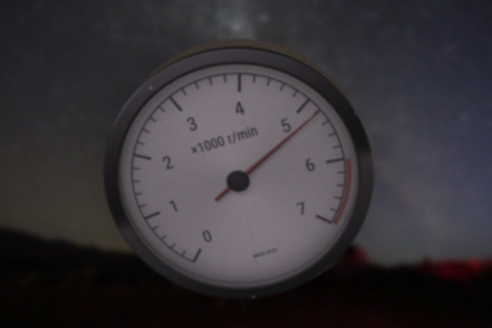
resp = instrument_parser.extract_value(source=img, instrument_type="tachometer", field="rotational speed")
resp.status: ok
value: 5200 rpm
